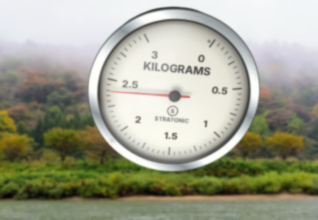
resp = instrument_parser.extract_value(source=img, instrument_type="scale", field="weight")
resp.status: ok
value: 2.4 kg
